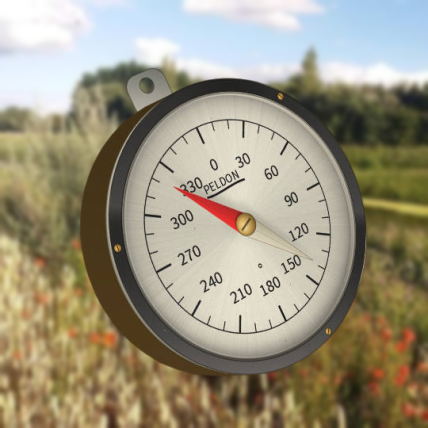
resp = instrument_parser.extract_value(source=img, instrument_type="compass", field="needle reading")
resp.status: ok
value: 320 °
